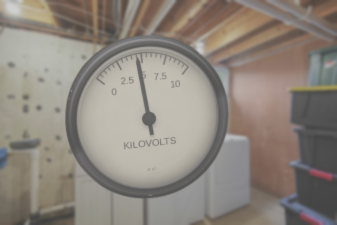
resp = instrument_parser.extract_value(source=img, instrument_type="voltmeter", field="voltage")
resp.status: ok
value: 4.5 kV
